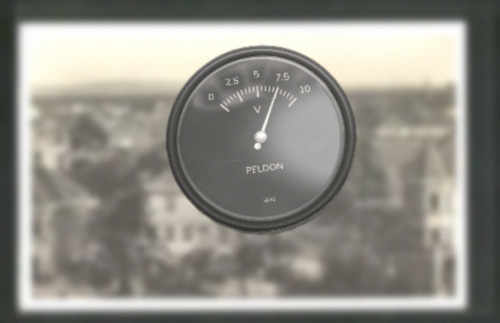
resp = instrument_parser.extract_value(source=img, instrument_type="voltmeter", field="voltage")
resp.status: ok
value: 7.5 V
